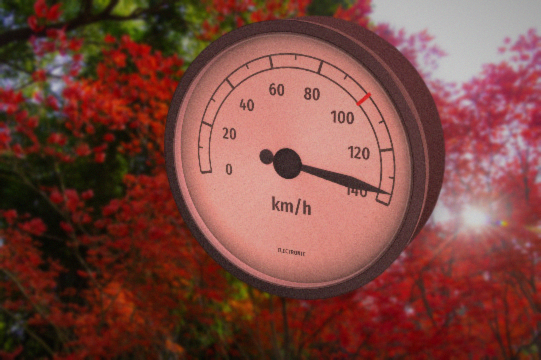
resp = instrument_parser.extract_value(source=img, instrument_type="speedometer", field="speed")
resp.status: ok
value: 135 km/h
